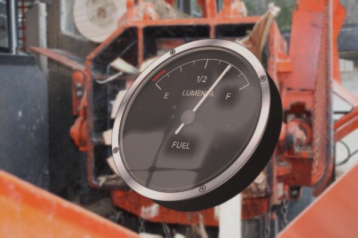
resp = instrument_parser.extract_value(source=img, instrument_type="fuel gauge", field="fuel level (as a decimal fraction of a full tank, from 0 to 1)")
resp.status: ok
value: 0.75
